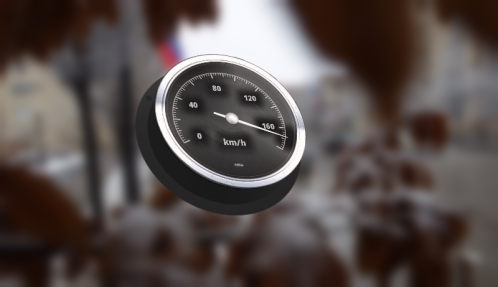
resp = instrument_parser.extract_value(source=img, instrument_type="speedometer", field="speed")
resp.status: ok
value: 170 km/h
